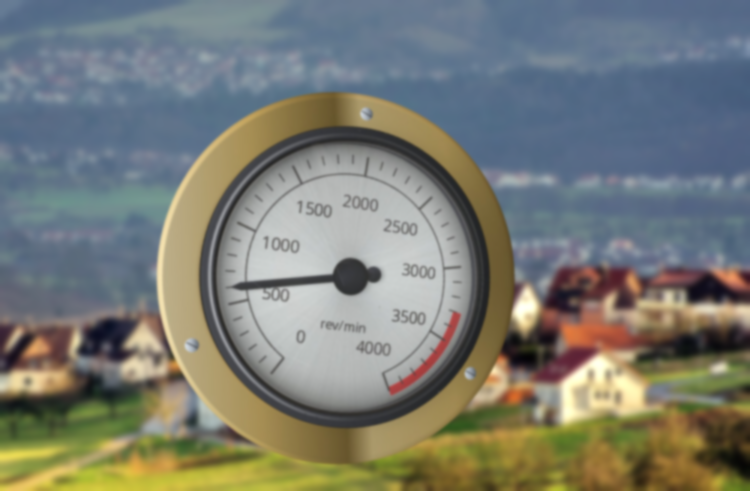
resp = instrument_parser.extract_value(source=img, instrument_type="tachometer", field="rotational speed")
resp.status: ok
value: 600 rpm
